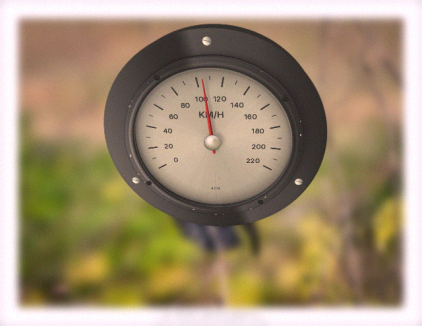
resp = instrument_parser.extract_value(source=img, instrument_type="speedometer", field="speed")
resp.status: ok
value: 105 km/h
